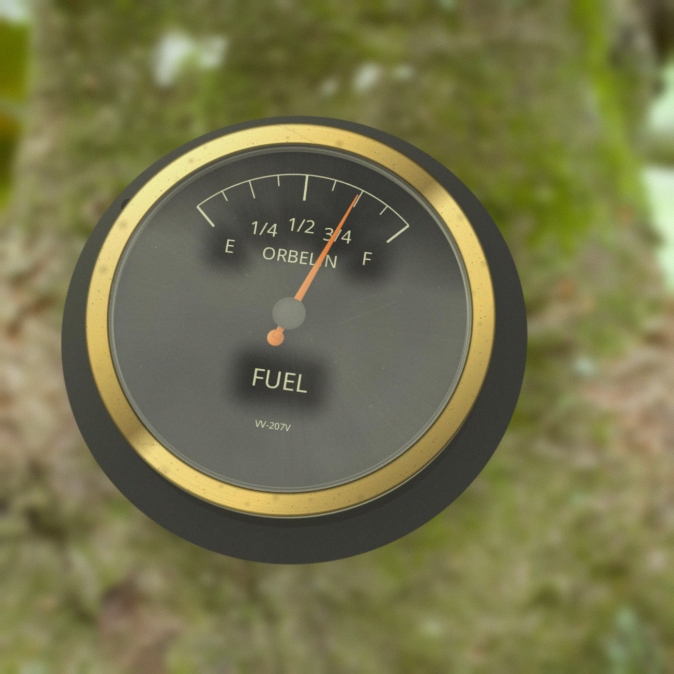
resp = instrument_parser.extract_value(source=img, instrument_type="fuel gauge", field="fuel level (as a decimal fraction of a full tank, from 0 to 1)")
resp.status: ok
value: 0.75
